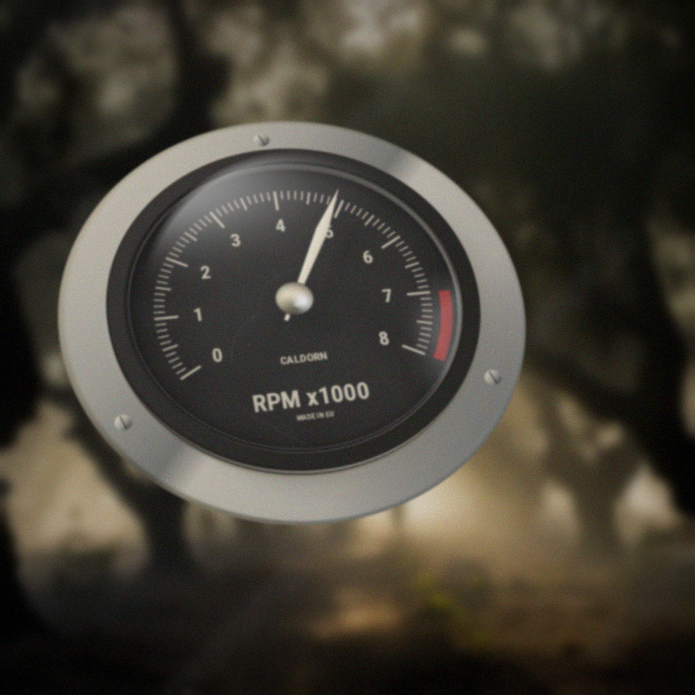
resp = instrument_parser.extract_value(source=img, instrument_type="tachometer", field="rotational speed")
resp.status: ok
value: 4900 rpm
